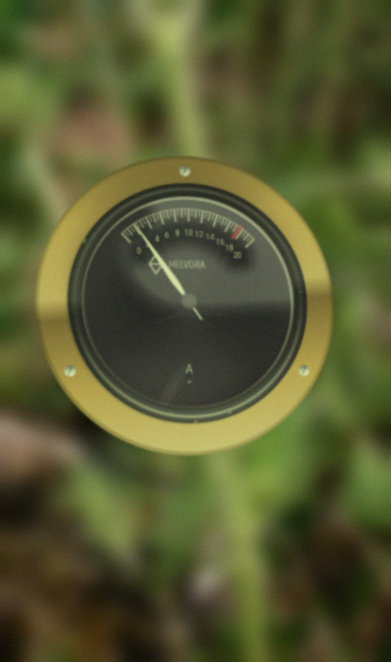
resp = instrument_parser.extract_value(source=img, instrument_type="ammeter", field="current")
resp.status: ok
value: 2 A
